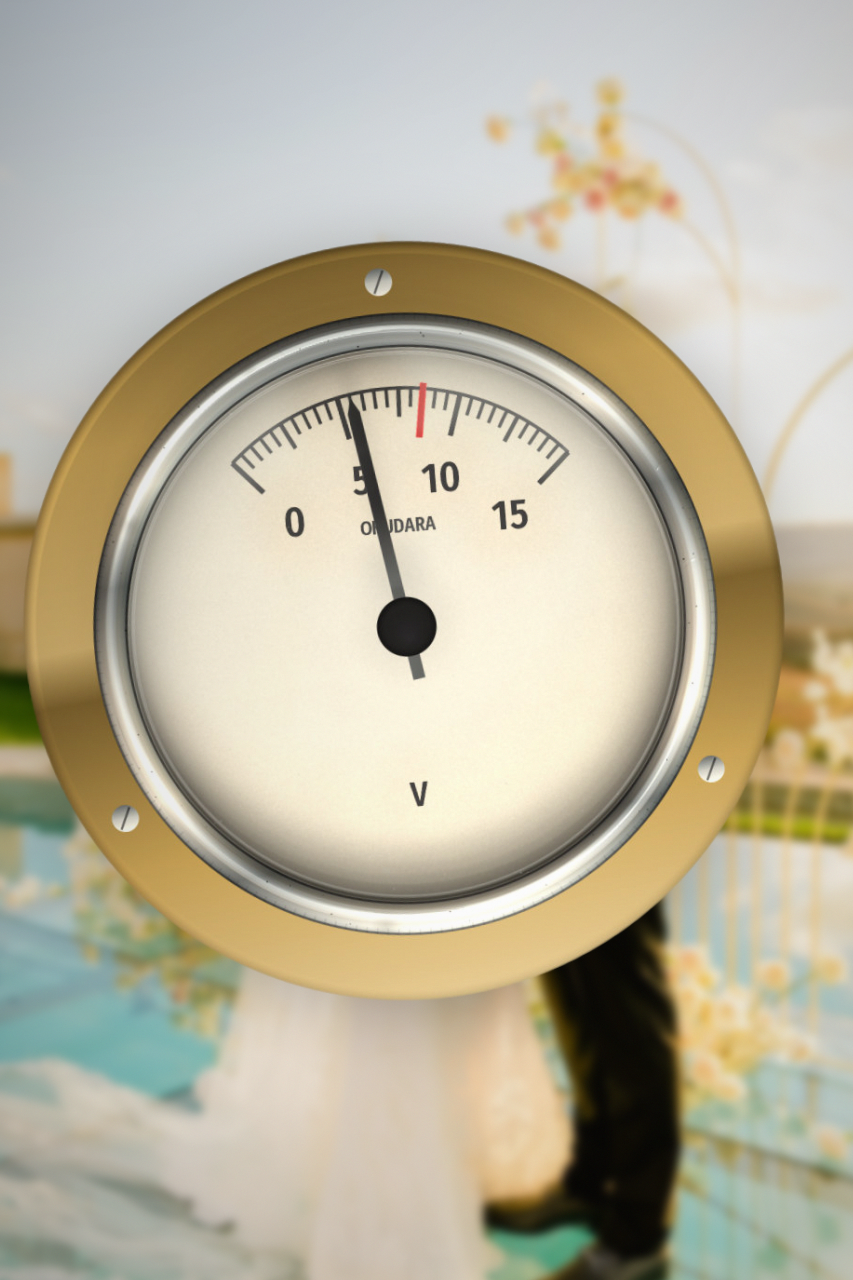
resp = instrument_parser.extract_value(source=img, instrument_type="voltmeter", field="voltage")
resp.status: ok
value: 5.5 V
